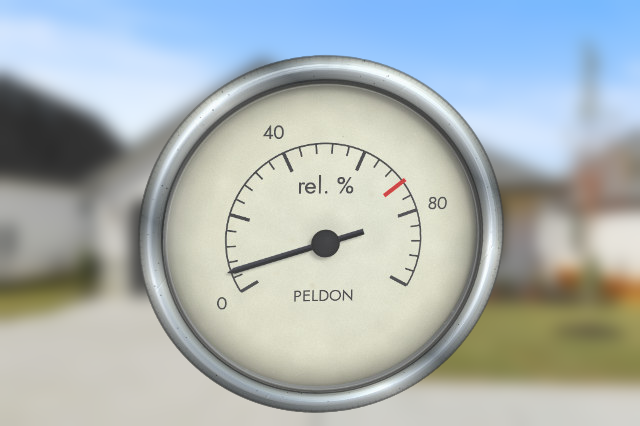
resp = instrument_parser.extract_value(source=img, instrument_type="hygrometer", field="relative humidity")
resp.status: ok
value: 6 %
